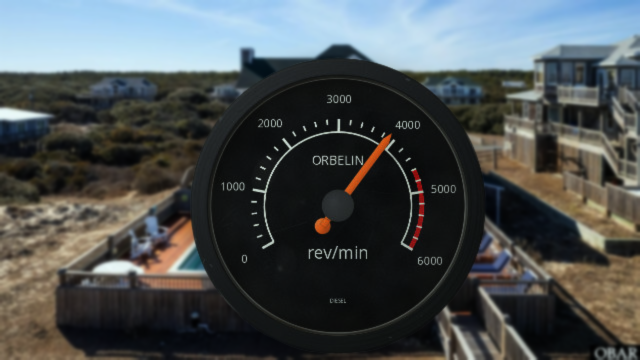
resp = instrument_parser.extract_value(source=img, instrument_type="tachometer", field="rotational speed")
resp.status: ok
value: 3900 rpm
